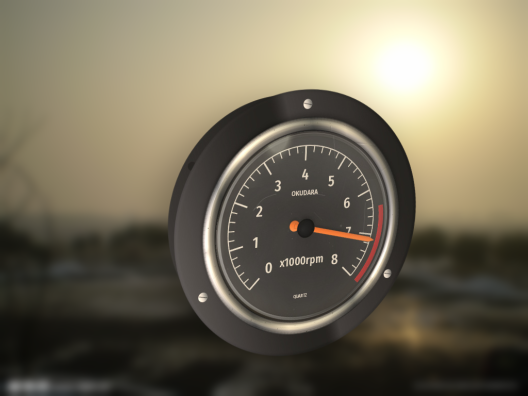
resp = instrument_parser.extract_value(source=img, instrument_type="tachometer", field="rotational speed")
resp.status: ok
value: 7100 rpm
